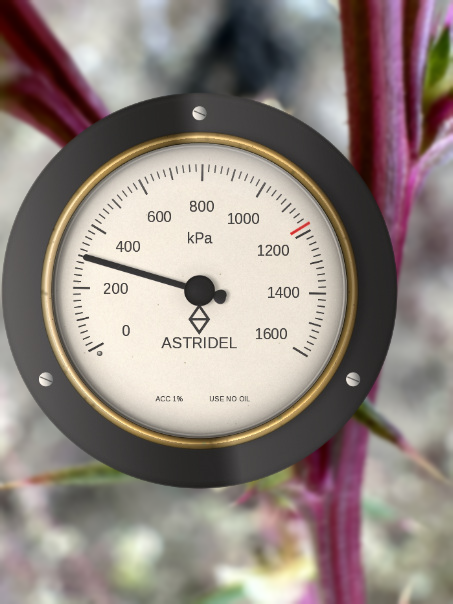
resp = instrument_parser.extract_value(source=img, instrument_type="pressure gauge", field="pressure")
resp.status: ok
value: 300 kPa
